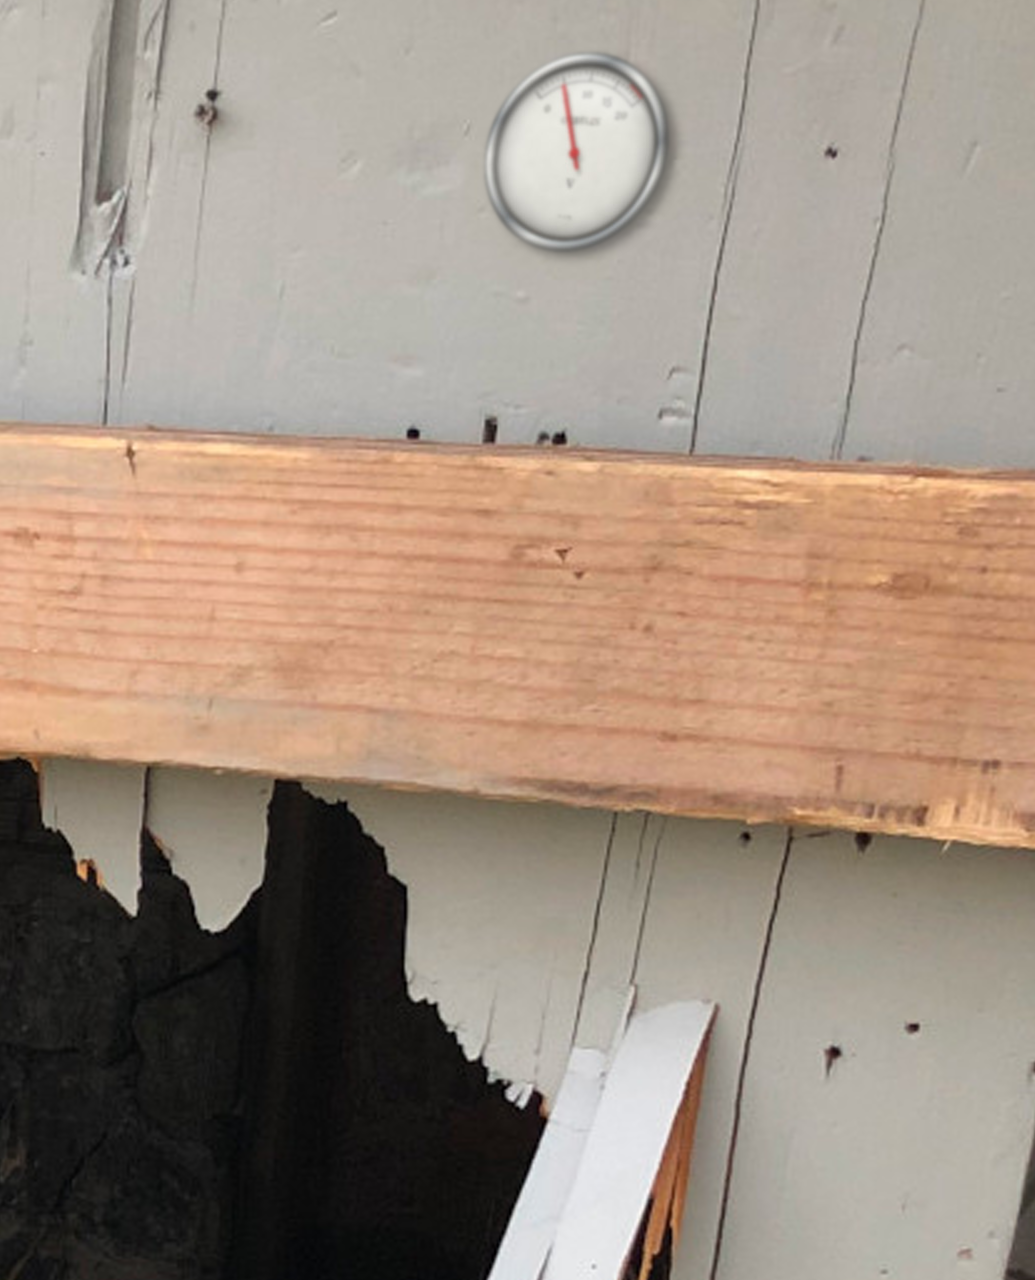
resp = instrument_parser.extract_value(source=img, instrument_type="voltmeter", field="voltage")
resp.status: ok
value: 5 V
